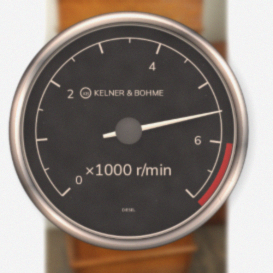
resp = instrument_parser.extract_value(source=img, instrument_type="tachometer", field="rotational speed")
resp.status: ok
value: 5500 rpm
